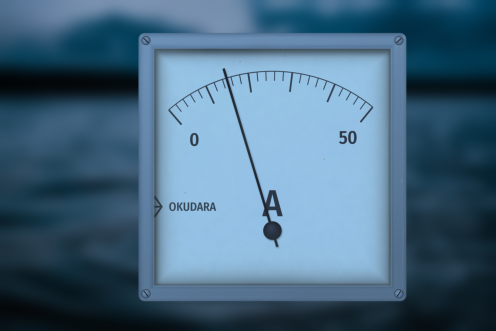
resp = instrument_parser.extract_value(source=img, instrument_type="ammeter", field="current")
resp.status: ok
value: 15 A
